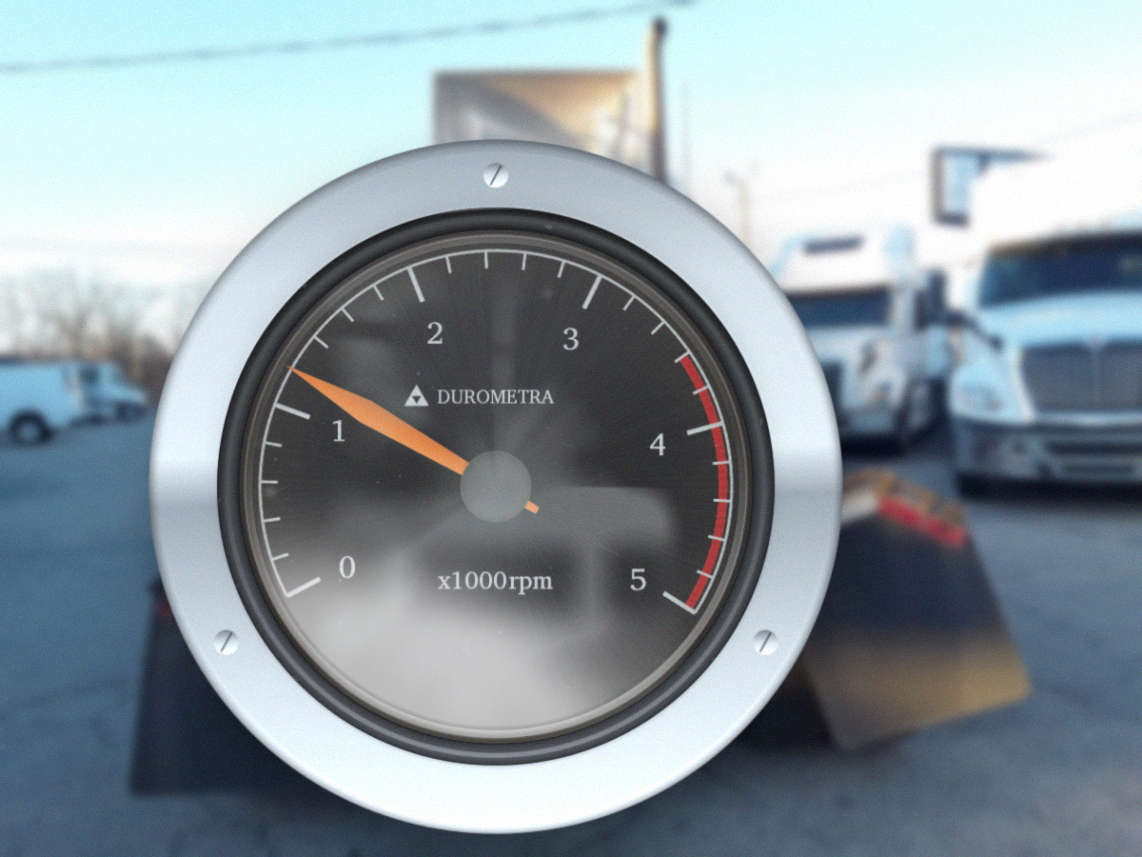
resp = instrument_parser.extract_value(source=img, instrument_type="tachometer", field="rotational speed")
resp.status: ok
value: 1200 rpm
